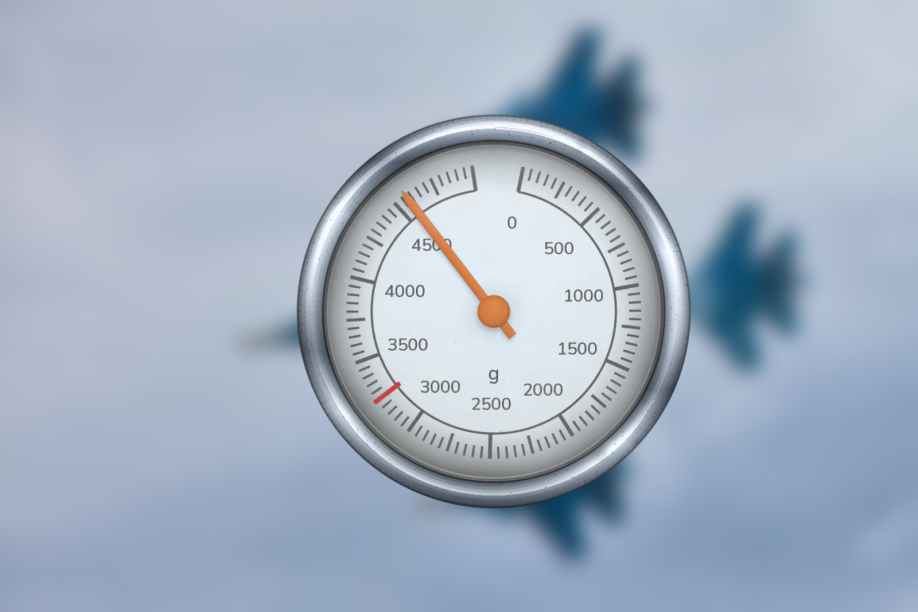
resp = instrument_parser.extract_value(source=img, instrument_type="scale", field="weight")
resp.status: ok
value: 4575 g
